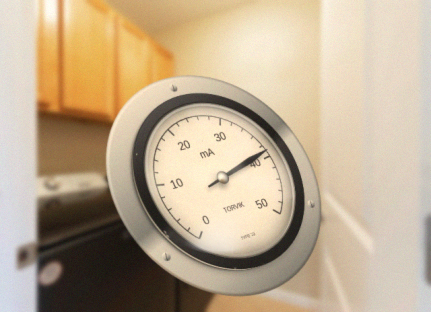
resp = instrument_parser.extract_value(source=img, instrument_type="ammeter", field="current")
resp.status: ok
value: 39 mA
